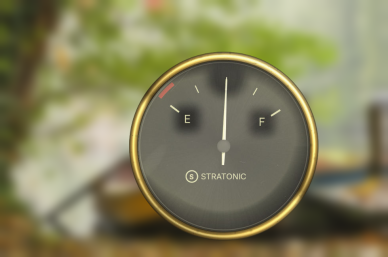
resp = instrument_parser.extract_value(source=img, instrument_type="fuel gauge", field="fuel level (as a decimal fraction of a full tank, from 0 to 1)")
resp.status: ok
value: 0.5
